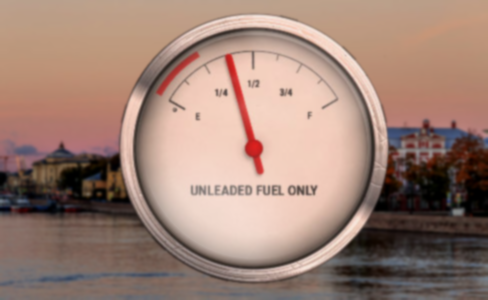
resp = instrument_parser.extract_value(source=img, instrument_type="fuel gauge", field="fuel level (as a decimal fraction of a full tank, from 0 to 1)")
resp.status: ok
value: 0.375
